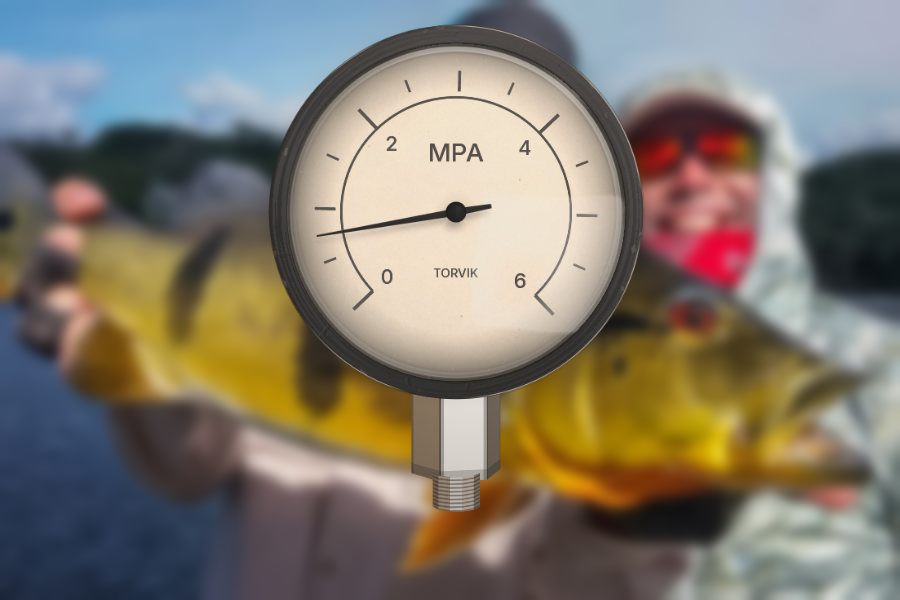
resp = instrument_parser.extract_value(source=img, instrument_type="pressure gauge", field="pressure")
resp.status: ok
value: 0.75 MPa
